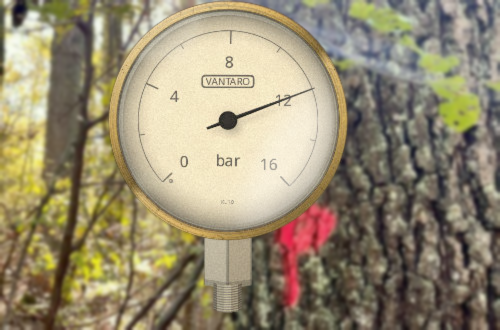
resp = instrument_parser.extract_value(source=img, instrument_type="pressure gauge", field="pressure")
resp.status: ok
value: 12 bar
